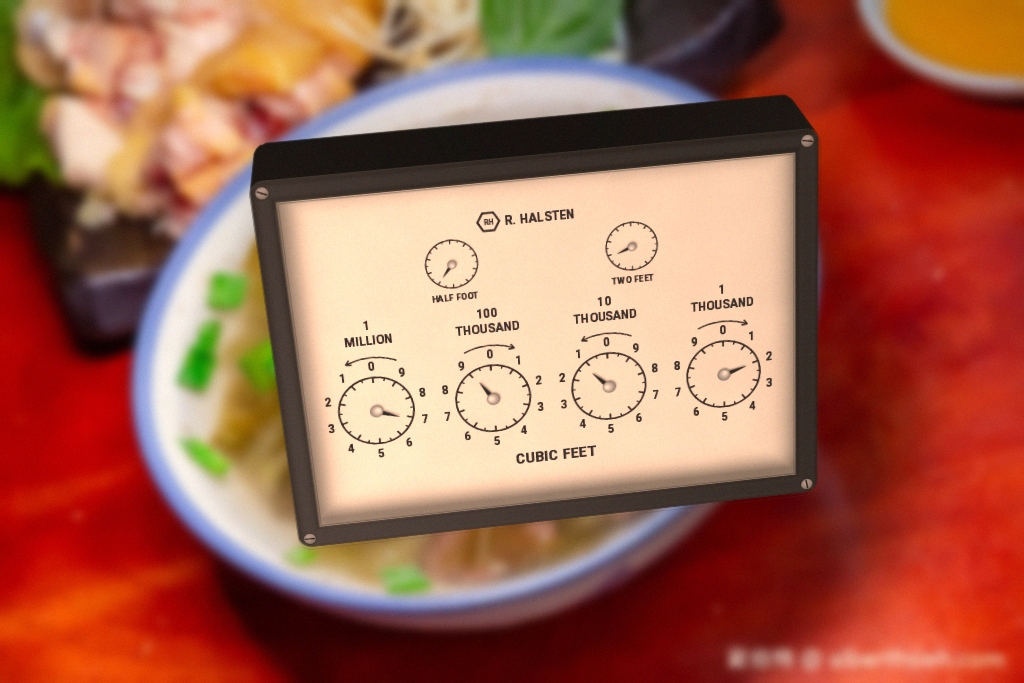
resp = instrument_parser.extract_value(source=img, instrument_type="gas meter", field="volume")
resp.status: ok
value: 691200 ft³
